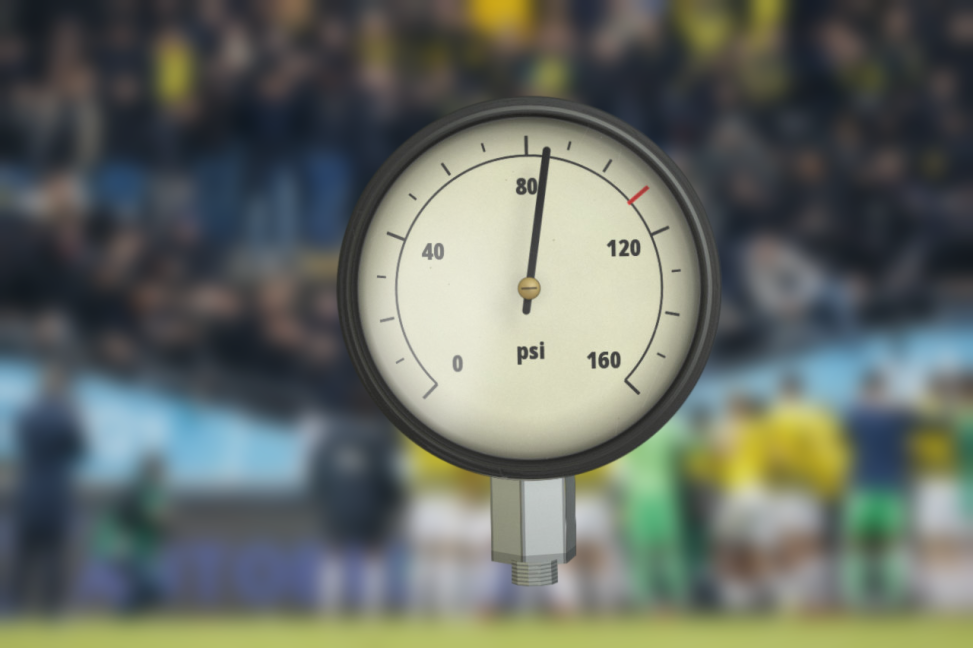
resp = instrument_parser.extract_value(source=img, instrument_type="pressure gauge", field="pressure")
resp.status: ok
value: 85 psi
